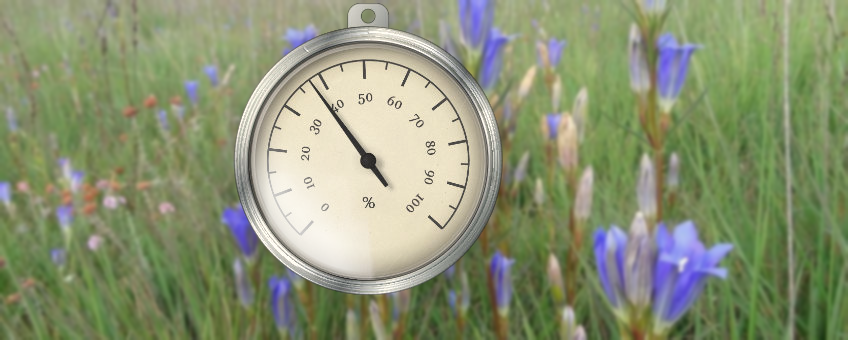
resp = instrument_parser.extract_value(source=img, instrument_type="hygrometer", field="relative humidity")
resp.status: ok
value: 37.5 %
